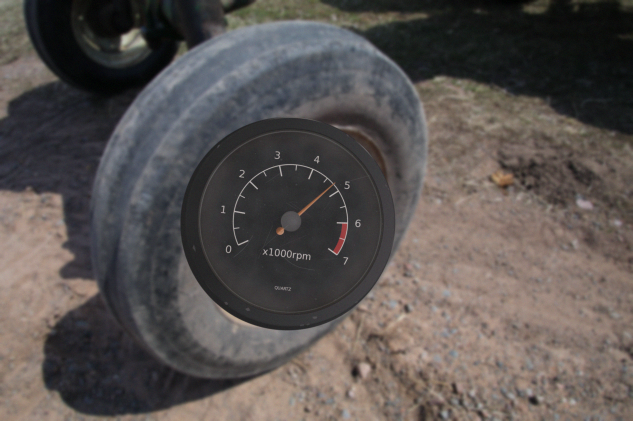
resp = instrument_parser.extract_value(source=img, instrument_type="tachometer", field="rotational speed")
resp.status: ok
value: 4750 rpm
